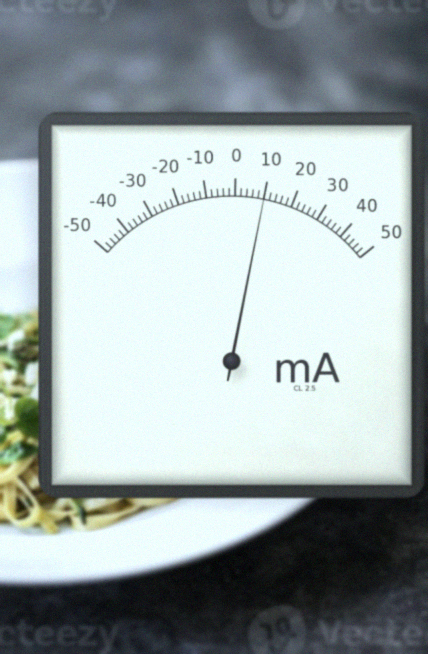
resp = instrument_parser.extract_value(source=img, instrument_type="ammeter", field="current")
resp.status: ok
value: 10 mA
